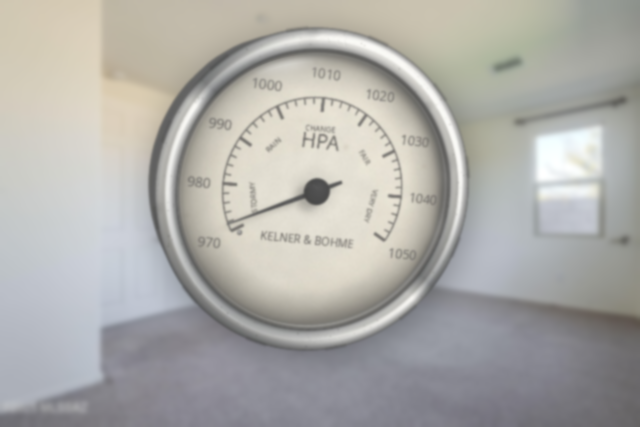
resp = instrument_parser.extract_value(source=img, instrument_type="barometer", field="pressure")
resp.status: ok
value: 972 hPa
